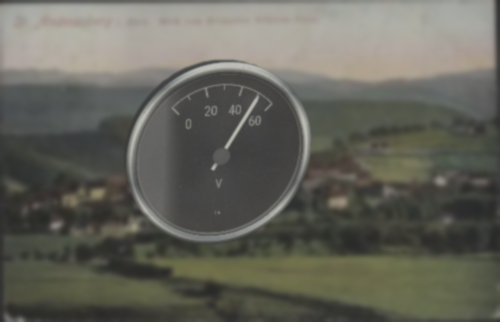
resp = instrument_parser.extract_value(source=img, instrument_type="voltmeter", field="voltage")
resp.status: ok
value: 50 V
